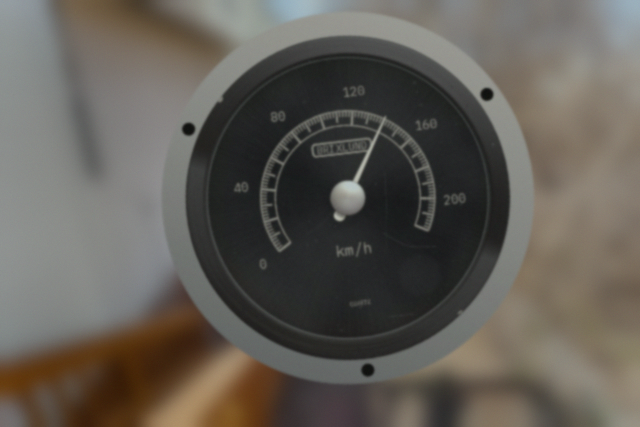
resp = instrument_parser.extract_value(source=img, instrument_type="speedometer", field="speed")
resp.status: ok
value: 140 km/h
